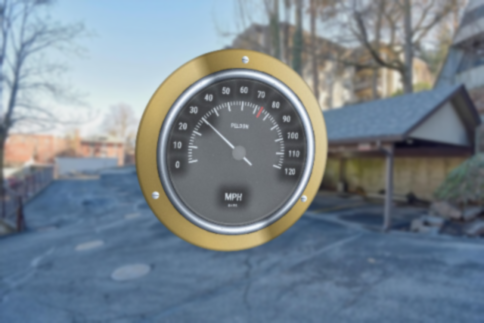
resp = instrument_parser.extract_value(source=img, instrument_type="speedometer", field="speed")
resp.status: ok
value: 30 mph
